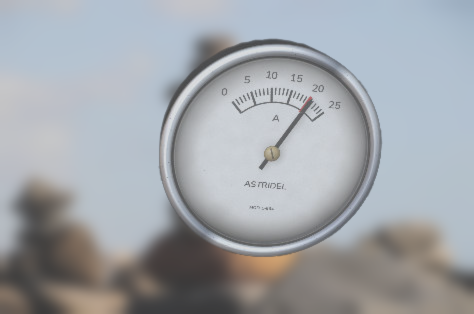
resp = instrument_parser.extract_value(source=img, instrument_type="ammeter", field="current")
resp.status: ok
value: 20 A
